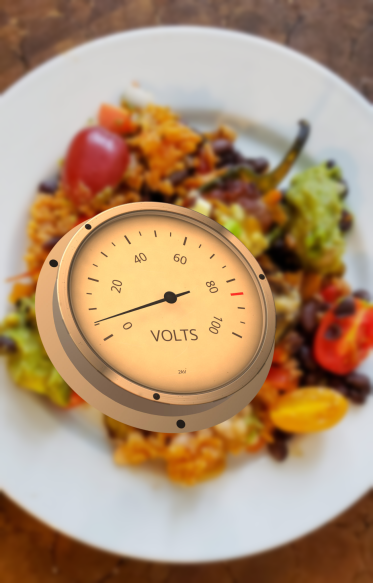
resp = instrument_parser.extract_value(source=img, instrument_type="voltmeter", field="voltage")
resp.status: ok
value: 5 V
